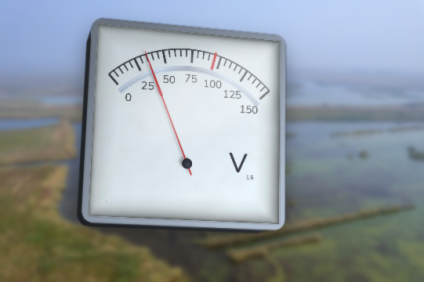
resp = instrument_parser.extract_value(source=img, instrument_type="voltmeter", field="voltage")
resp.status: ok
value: 35 V
